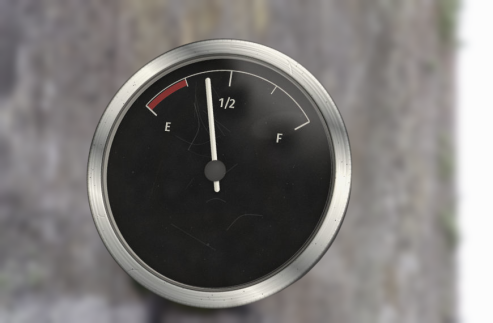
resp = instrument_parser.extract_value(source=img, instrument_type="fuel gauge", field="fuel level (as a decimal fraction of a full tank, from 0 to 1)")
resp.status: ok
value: 0.375
